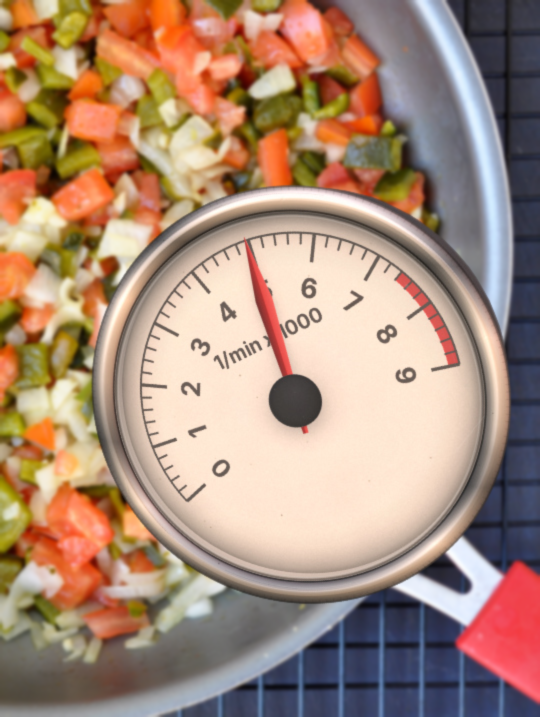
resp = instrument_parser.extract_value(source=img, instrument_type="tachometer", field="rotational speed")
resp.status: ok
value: 5000 rpm
